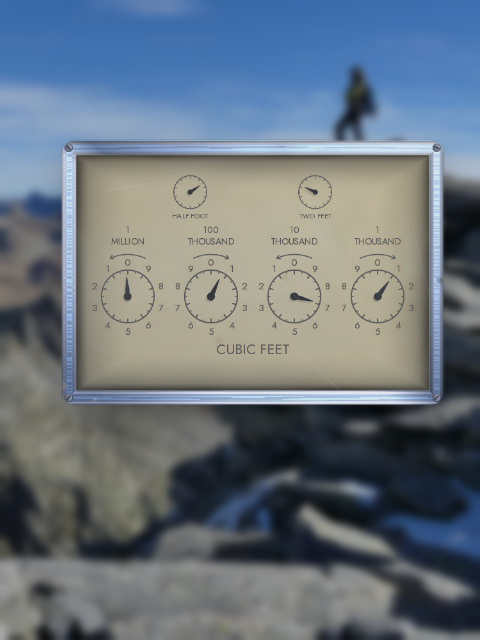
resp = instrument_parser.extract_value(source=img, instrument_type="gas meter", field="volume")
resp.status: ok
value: 7100 ft³
